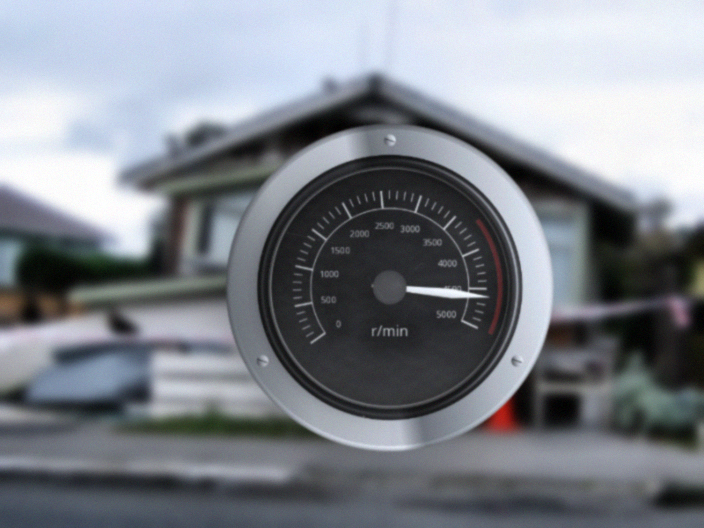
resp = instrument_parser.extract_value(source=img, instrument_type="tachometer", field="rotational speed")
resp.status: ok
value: 4600 rpm
